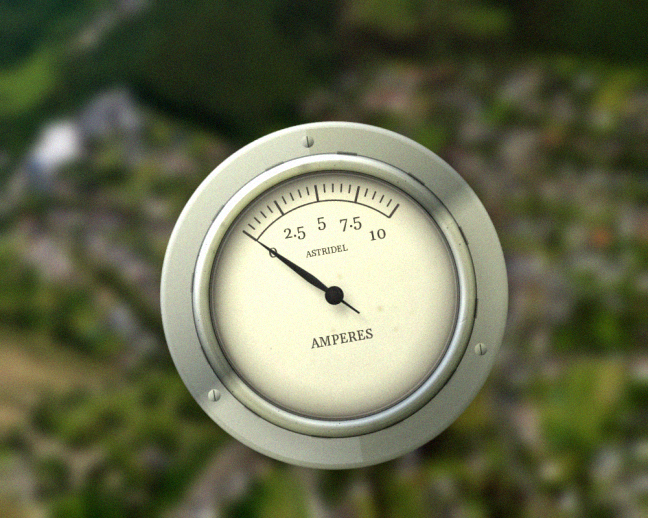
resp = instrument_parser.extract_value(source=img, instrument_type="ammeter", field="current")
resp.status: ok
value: 0 A
